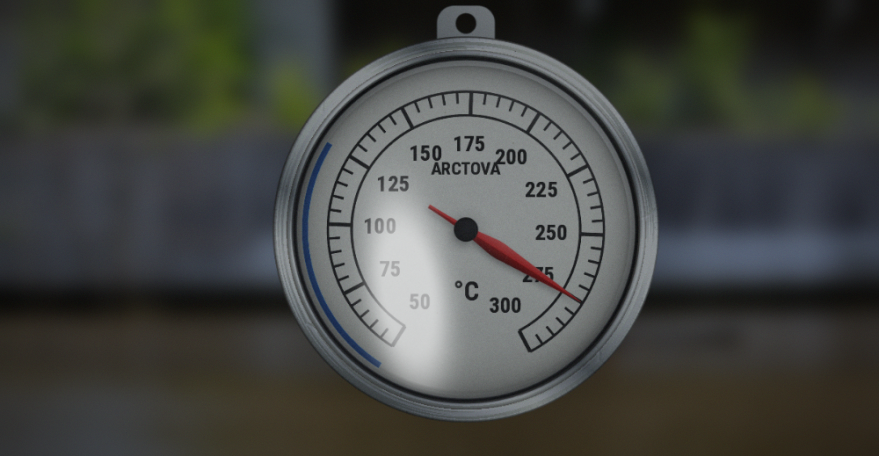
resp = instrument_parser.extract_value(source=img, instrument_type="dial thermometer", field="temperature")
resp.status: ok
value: 275 °C
